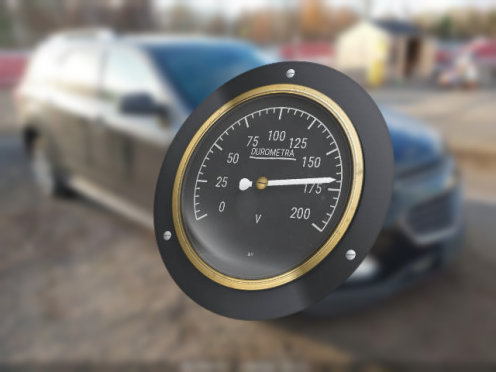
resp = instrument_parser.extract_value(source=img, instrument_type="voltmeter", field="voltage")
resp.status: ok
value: 170 V
